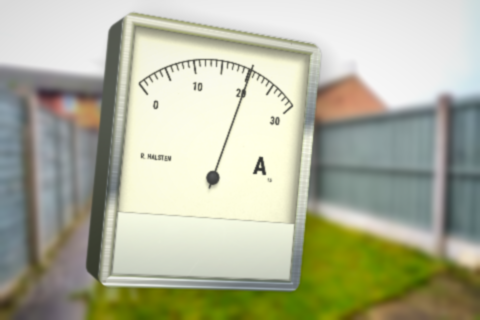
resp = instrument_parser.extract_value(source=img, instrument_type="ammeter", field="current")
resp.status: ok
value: 20 A
